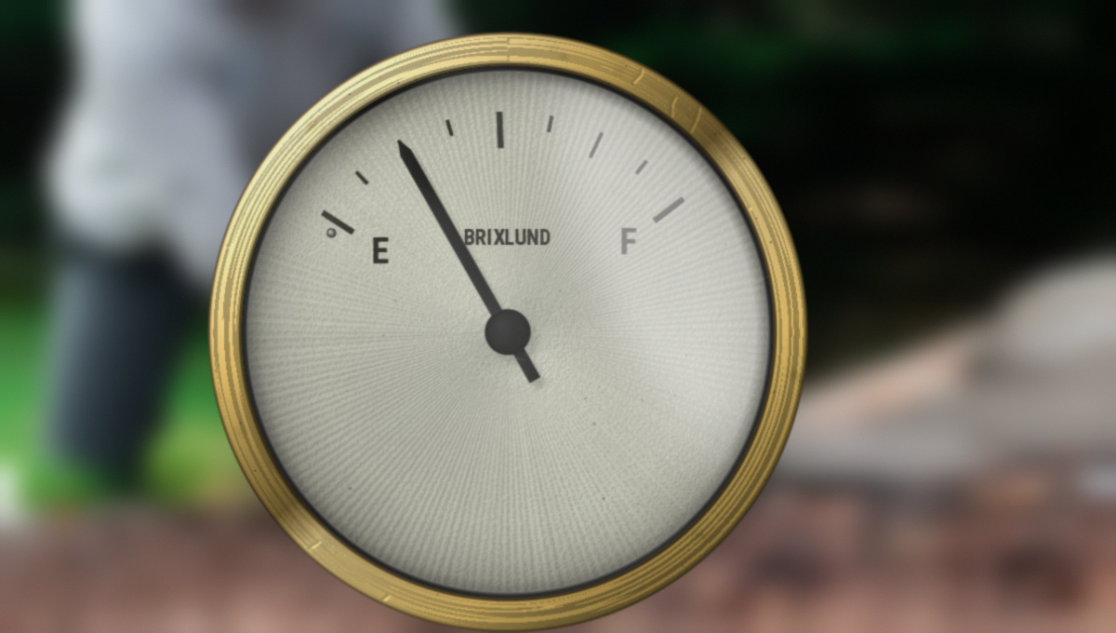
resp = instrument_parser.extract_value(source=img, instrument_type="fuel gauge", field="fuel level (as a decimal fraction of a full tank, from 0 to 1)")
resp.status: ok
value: 0.25
